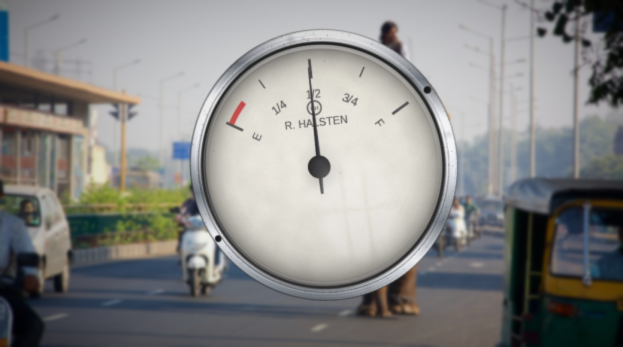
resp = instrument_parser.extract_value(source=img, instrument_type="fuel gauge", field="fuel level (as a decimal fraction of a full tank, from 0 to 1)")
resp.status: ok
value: 0.5
